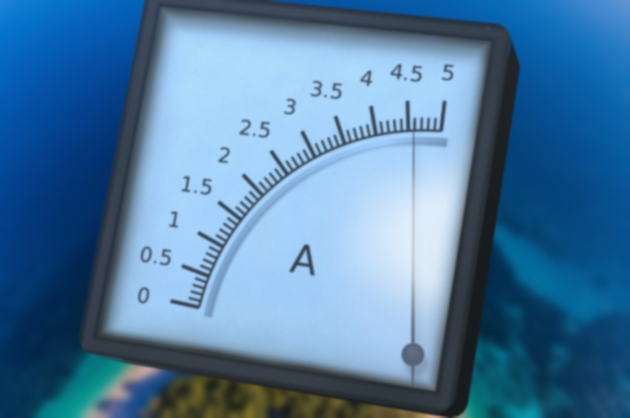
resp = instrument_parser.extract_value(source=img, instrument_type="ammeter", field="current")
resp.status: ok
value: 4.6 A
